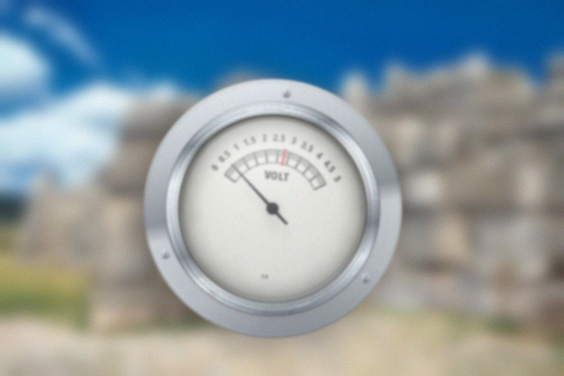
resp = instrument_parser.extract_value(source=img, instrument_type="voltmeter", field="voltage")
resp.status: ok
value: 0.5 V
